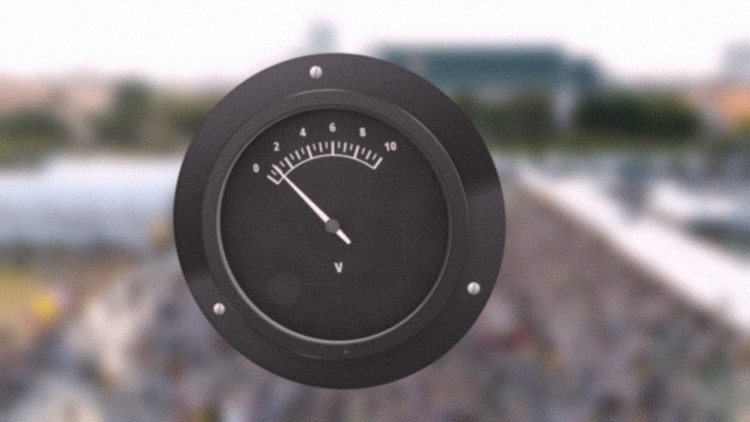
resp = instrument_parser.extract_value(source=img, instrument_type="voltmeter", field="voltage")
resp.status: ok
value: 1 V
